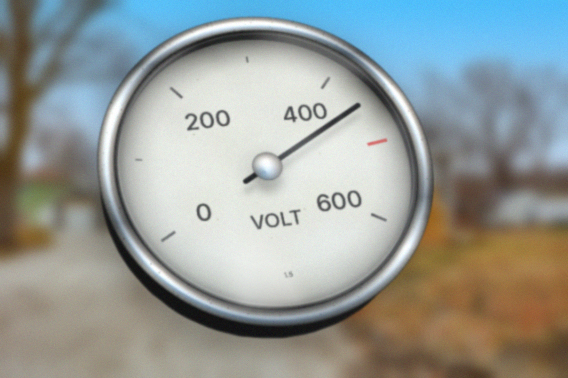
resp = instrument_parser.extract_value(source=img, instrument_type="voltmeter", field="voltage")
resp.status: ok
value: 450 V
